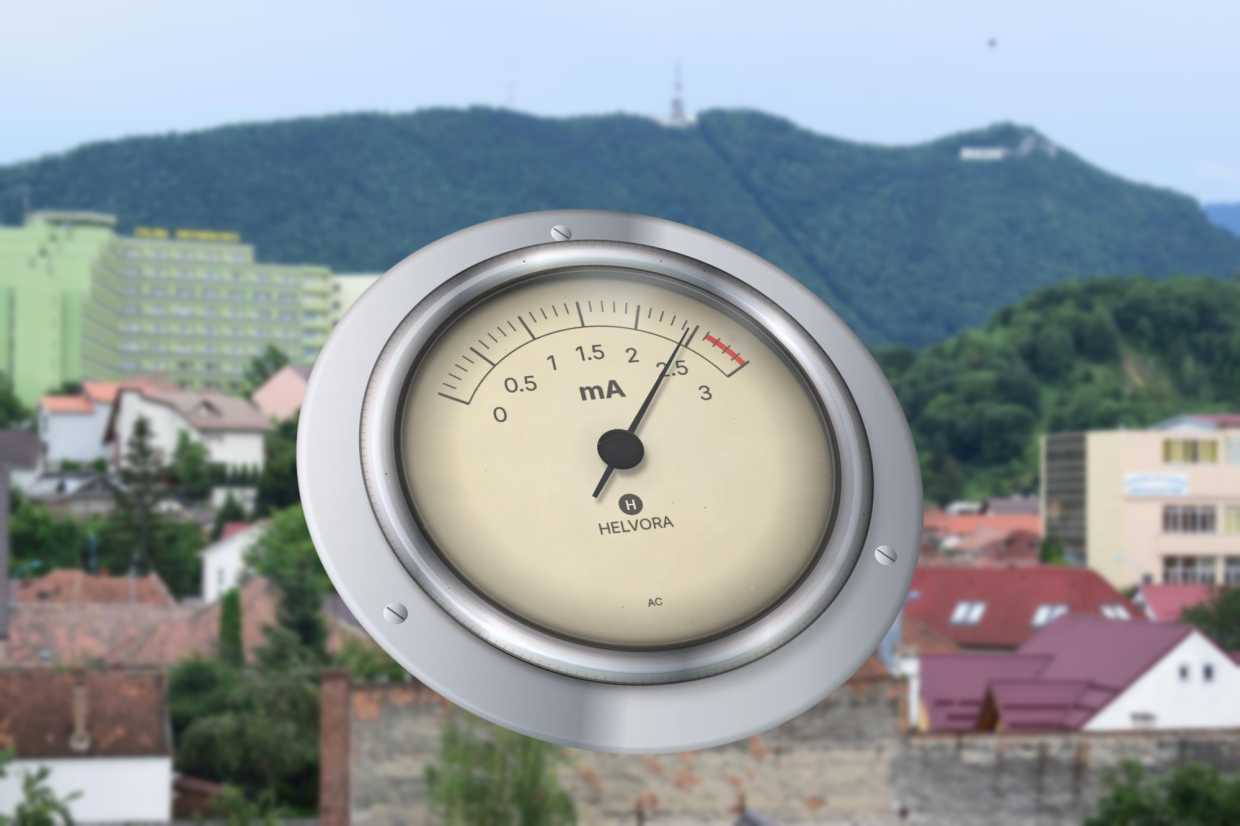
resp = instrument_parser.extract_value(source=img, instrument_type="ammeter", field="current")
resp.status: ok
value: 2.45 mA
